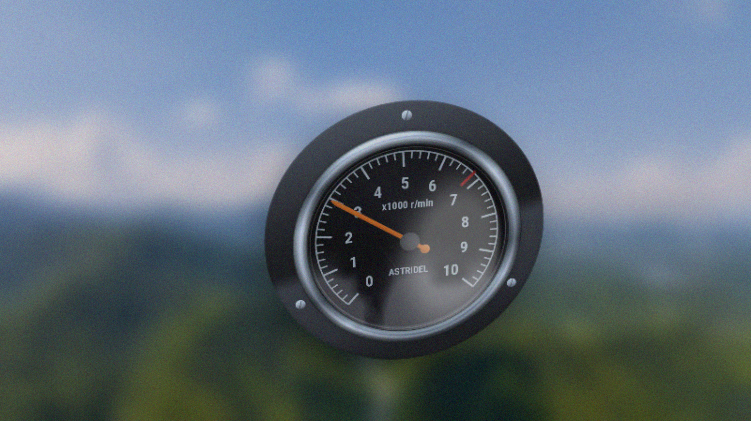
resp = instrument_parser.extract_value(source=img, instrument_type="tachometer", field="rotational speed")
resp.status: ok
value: 3000 rpm
